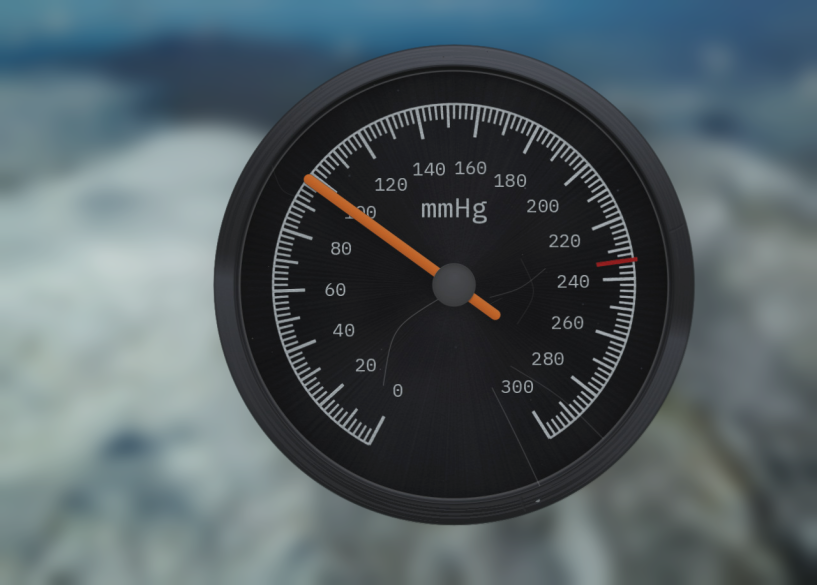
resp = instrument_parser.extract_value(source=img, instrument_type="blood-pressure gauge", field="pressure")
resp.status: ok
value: 98 mmHg
